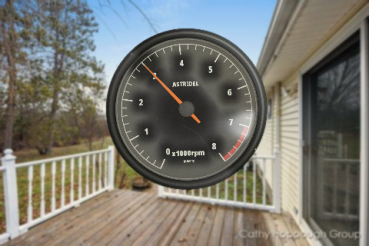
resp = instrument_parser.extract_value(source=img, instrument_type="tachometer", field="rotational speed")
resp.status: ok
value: 3000 rpm
